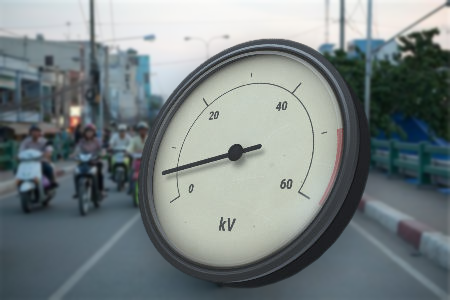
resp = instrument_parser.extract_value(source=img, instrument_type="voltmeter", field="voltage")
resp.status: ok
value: 5 kV
